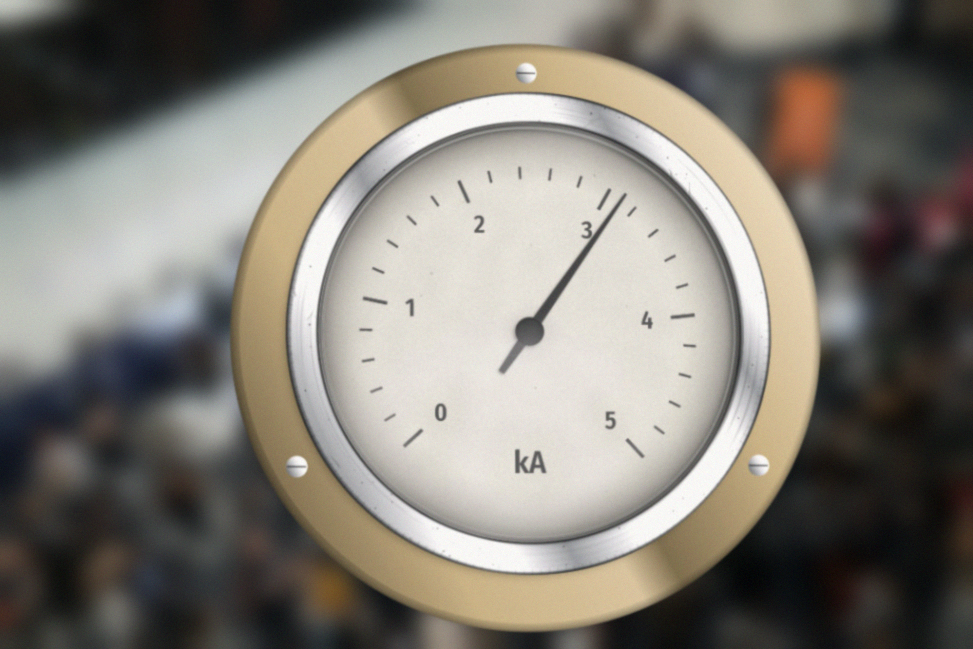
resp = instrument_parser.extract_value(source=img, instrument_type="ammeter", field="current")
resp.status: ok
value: 3.1 kA
